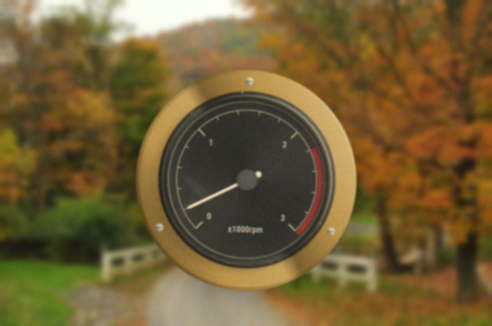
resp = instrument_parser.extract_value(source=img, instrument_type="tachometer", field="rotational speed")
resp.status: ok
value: 200 rpm
